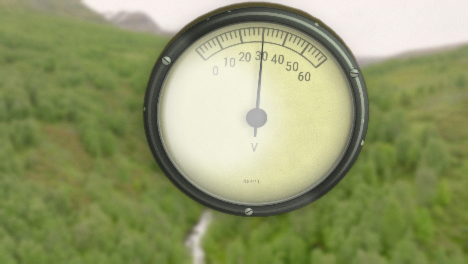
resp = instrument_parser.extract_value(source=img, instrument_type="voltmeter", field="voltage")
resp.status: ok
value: 30 V
